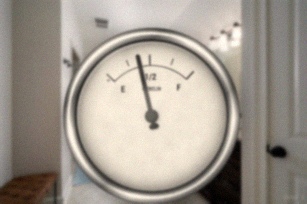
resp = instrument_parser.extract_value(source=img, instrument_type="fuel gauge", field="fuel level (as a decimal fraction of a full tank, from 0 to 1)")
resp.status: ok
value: 0.375
